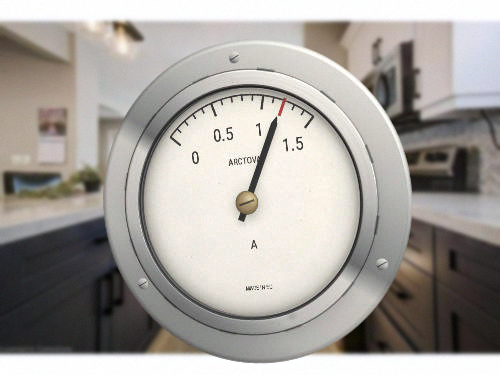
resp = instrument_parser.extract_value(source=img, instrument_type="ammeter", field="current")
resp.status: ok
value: 1.2 A
